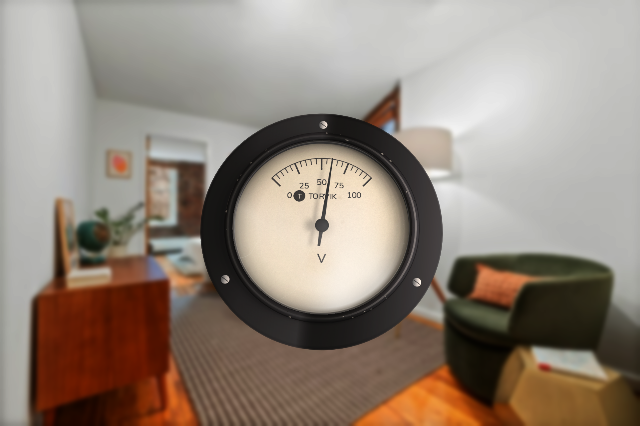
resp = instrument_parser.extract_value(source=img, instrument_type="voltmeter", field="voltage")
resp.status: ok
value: 60 V
